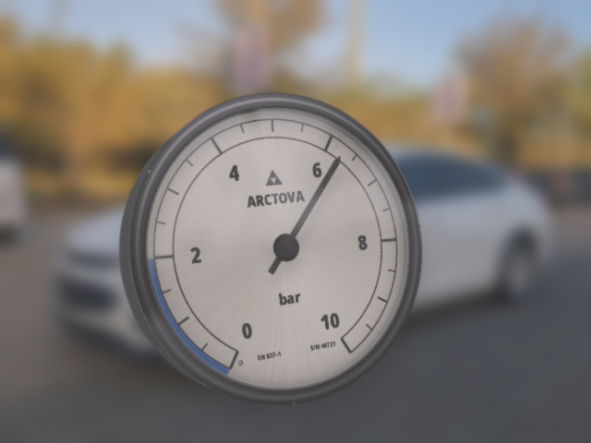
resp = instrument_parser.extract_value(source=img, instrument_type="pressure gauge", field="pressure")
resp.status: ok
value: 6.25 bar
